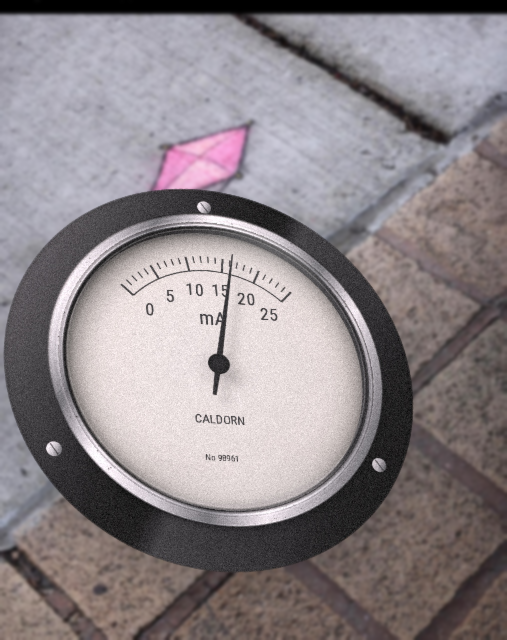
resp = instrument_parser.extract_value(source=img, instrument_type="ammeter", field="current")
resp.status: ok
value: 16 mA
